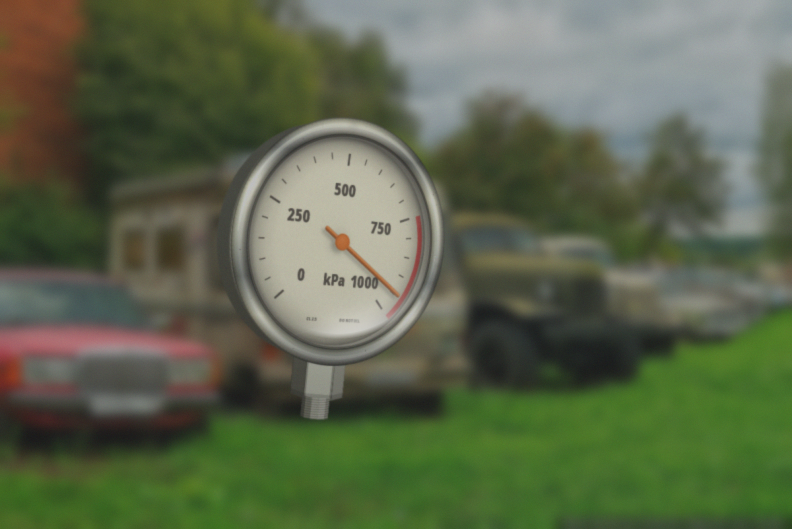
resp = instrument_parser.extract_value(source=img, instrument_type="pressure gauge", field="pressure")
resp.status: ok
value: 950 kPa
